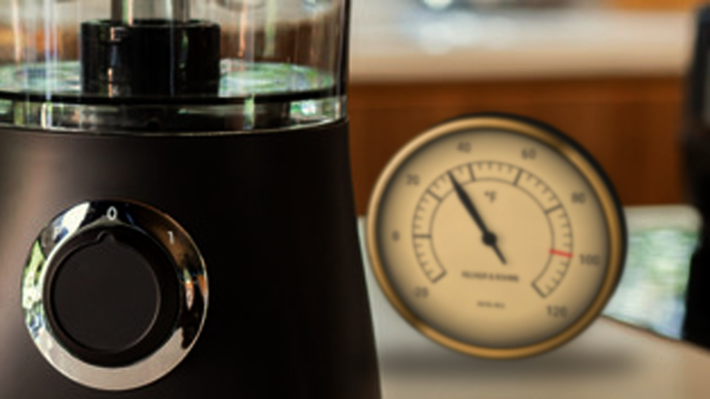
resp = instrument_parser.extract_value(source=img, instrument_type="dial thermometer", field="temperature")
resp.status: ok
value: 32 °F
